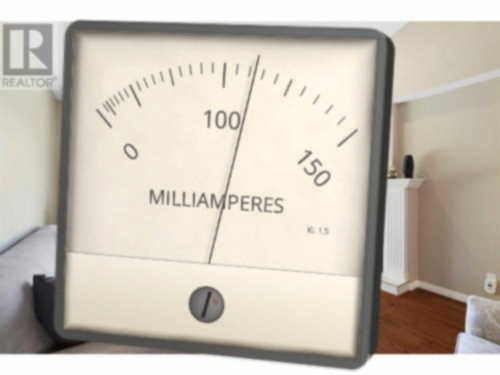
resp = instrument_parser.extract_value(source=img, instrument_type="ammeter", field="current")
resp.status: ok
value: 112.5 mA
